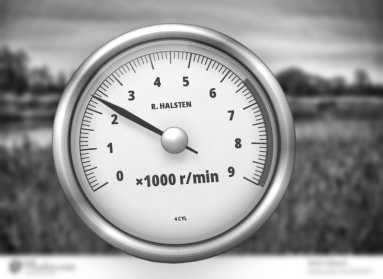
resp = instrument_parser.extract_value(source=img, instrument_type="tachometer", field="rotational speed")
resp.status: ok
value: 2300 rpm
